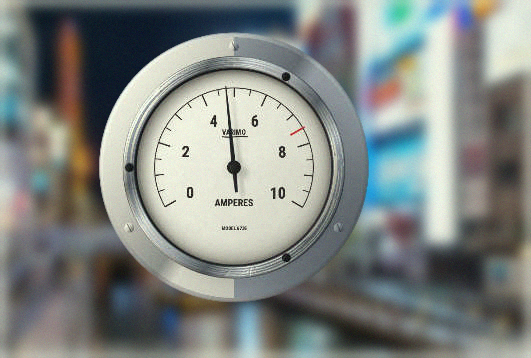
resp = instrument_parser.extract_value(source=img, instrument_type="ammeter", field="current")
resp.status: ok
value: 4.75 A
